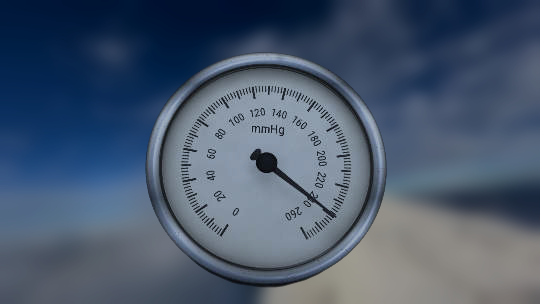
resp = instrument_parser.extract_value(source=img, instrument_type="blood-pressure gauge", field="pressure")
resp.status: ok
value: 240 mmHg
